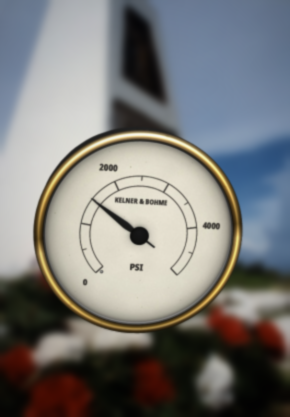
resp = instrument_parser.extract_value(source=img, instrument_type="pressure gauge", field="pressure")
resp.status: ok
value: 1500 psi
